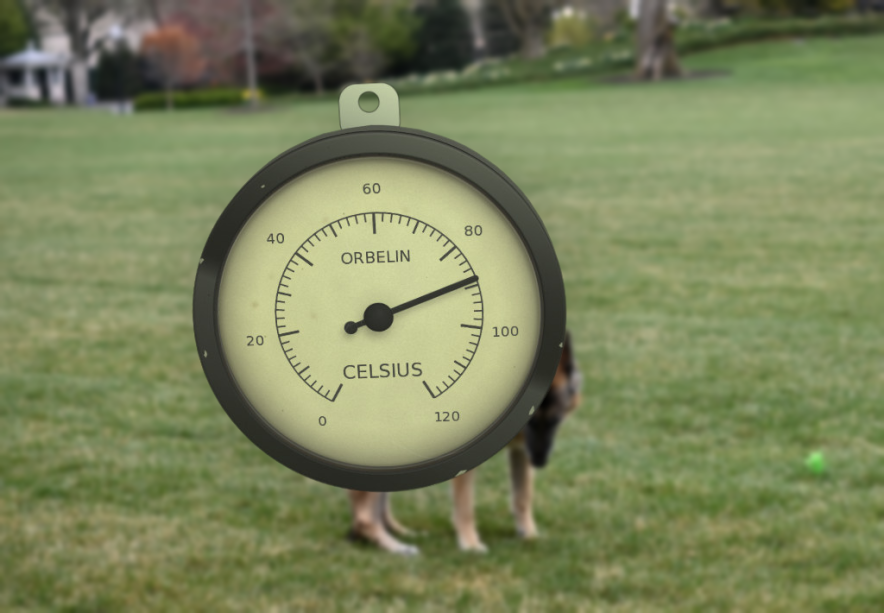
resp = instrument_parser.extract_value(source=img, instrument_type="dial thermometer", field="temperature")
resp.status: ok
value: 88 °C
